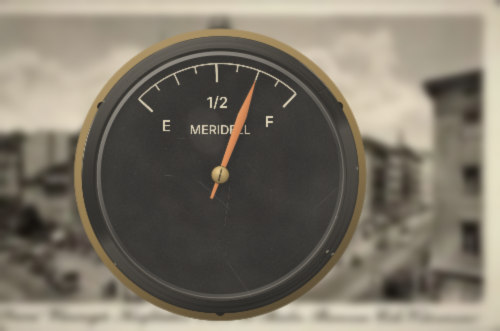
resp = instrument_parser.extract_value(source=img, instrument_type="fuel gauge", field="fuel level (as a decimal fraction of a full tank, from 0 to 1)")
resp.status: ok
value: 0.75
